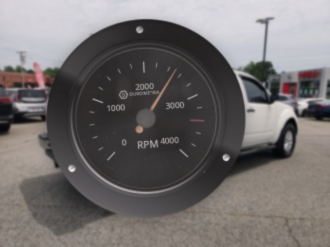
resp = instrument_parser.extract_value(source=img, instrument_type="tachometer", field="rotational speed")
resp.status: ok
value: 2500 rpm
